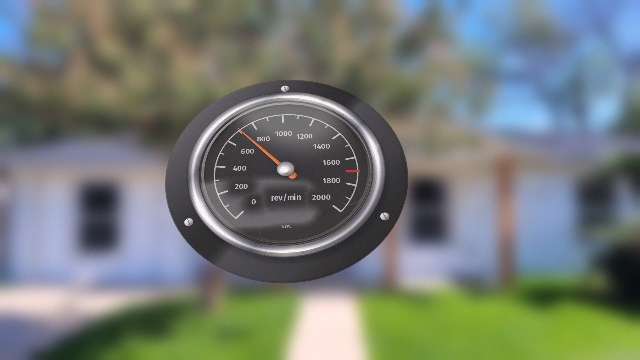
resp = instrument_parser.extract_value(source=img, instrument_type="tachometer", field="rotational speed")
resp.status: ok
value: 700 rpm
